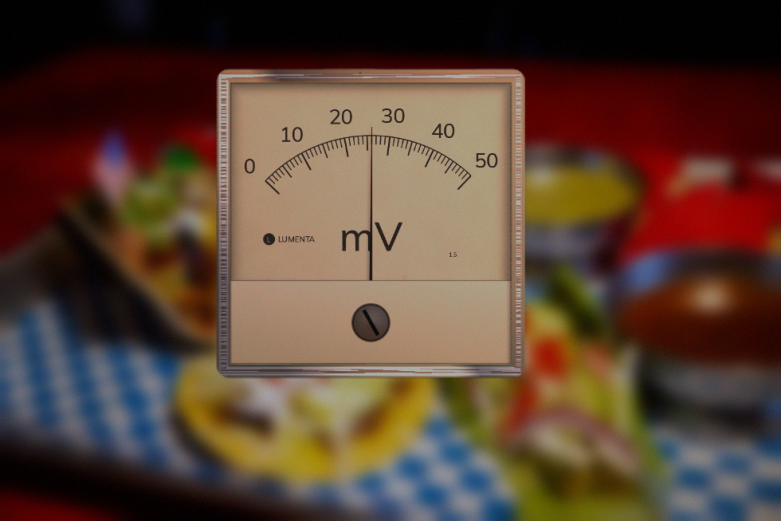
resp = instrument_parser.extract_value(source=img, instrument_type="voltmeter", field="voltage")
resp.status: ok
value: 26 mV
